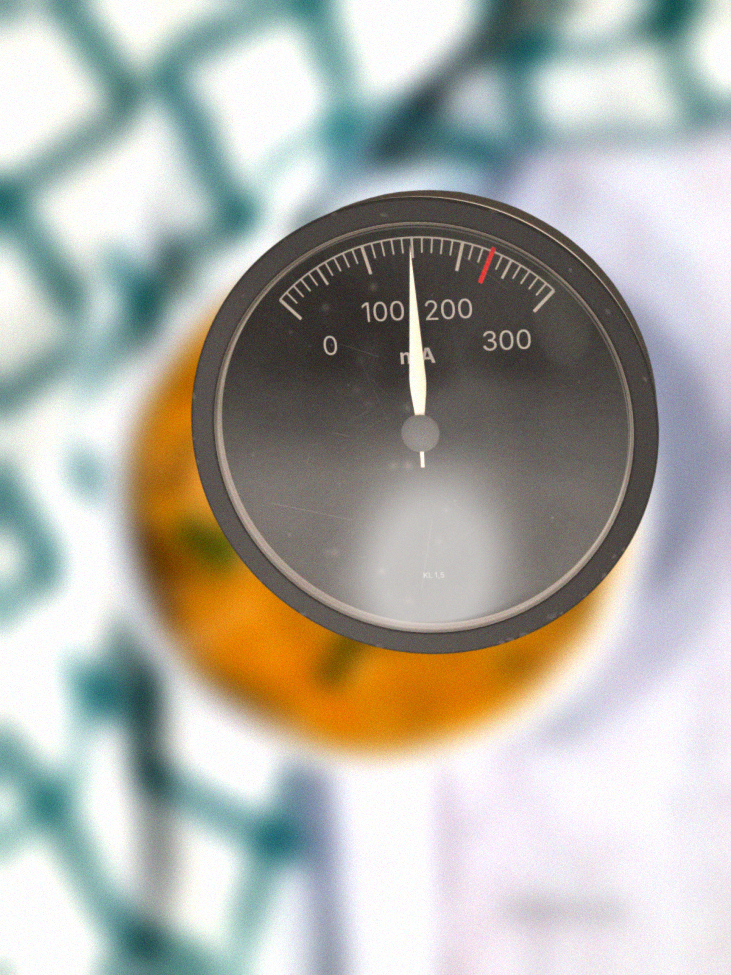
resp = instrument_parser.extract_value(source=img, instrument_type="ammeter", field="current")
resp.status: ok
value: 150 mA
